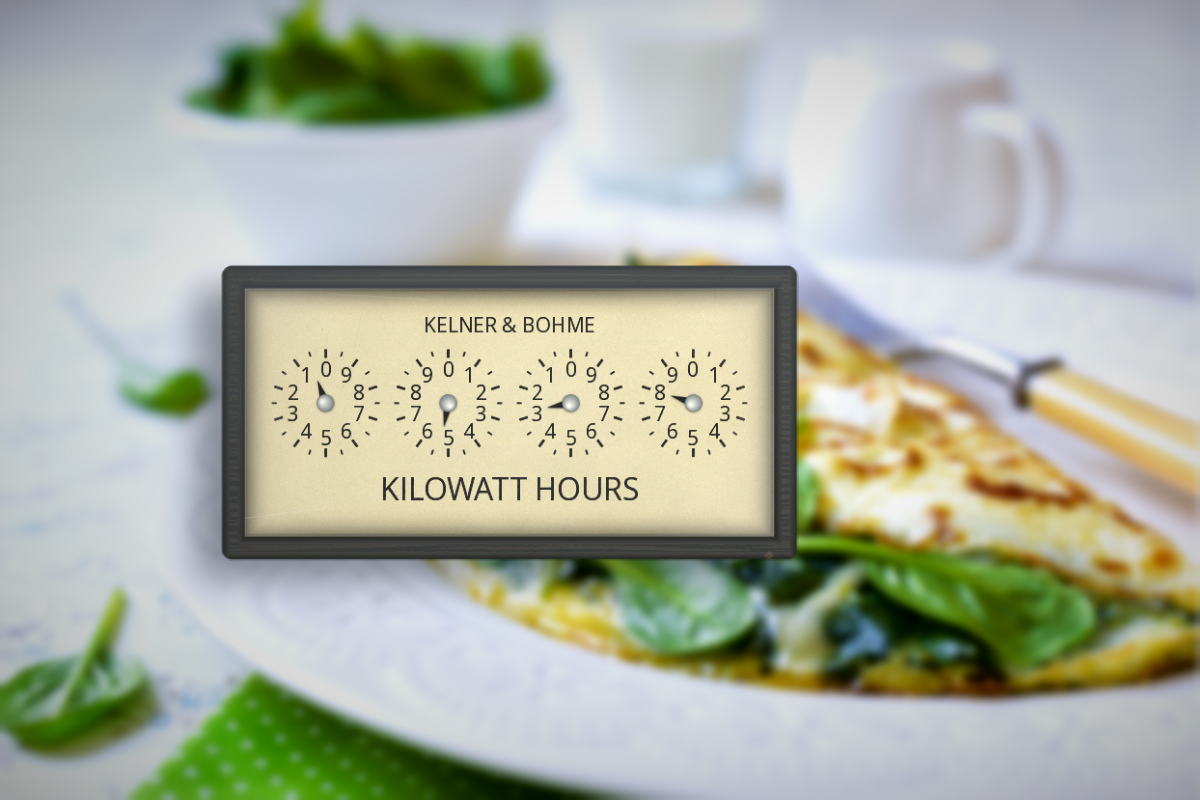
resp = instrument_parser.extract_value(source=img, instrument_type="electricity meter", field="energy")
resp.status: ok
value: 528 kWh
